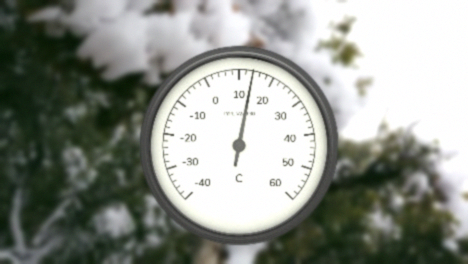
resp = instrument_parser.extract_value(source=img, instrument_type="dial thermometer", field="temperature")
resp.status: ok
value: 14 °C
